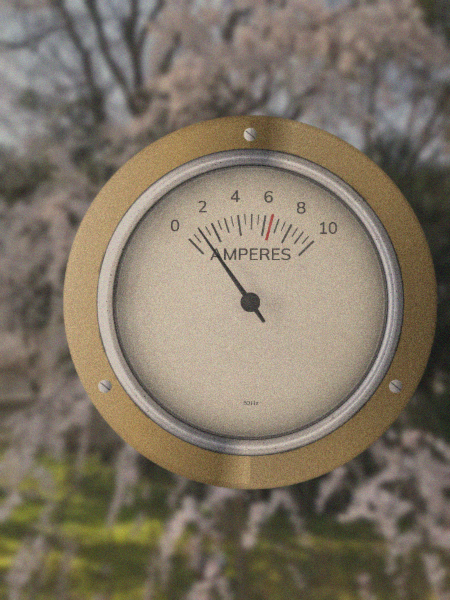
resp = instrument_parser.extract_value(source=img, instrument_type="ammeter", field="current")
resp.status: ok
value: 1 A
